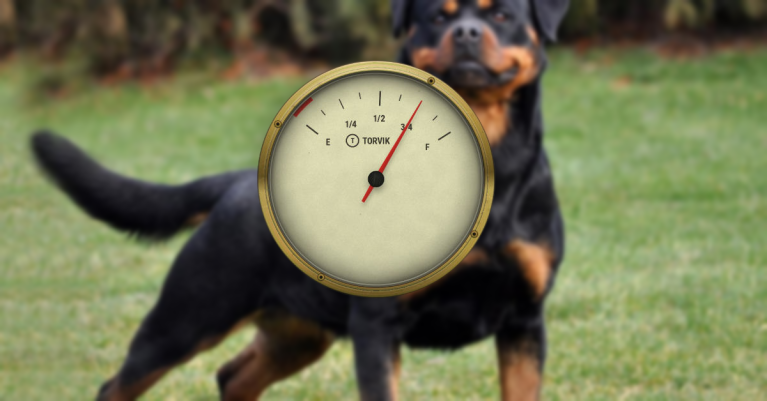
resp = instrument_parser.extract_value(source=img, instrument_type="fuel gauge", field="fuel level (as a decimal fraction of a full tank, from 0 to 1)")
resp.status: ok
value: 0.75
